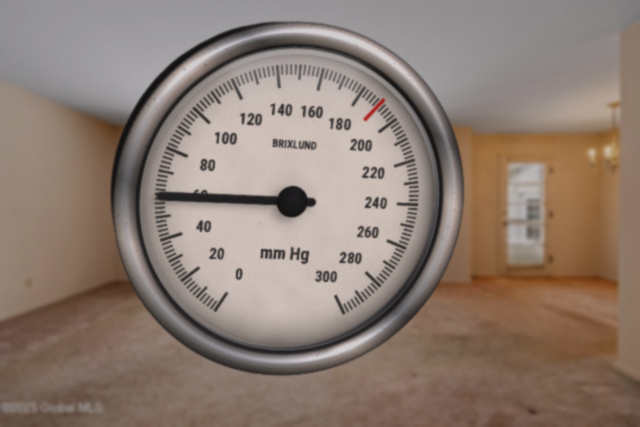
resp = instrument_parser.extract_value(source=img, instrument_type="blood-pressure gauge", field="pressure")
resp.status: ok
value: 60 mmHg
